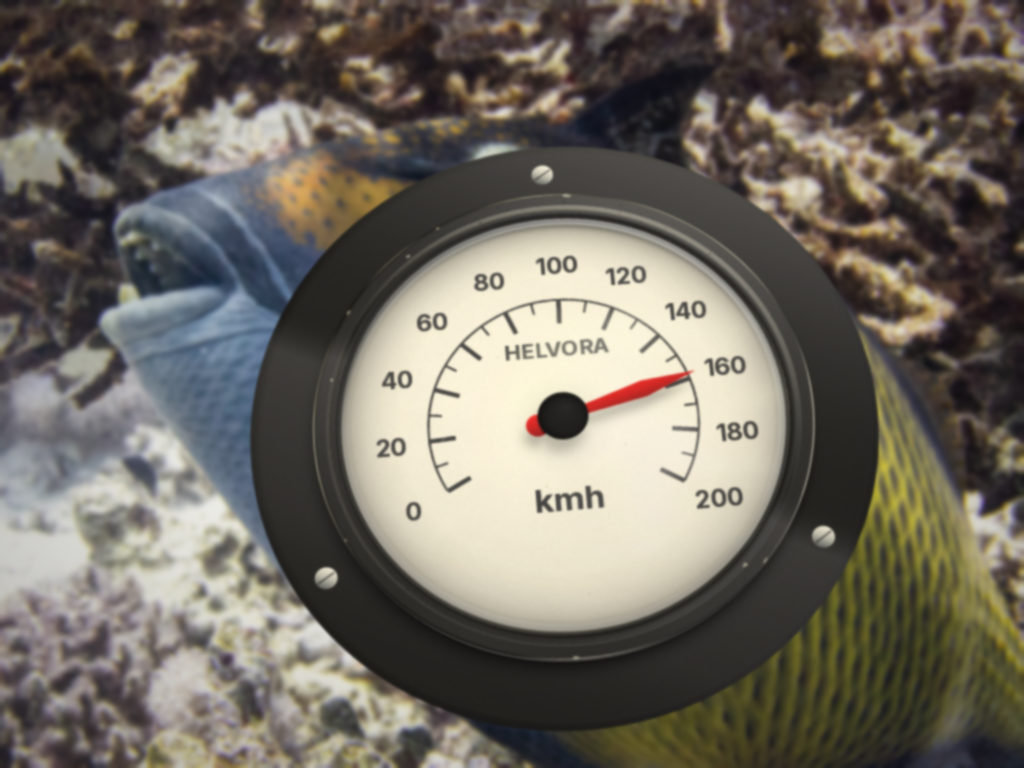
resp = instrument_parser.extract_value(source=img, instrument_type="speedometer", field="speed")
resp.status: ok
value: 160 km/h
